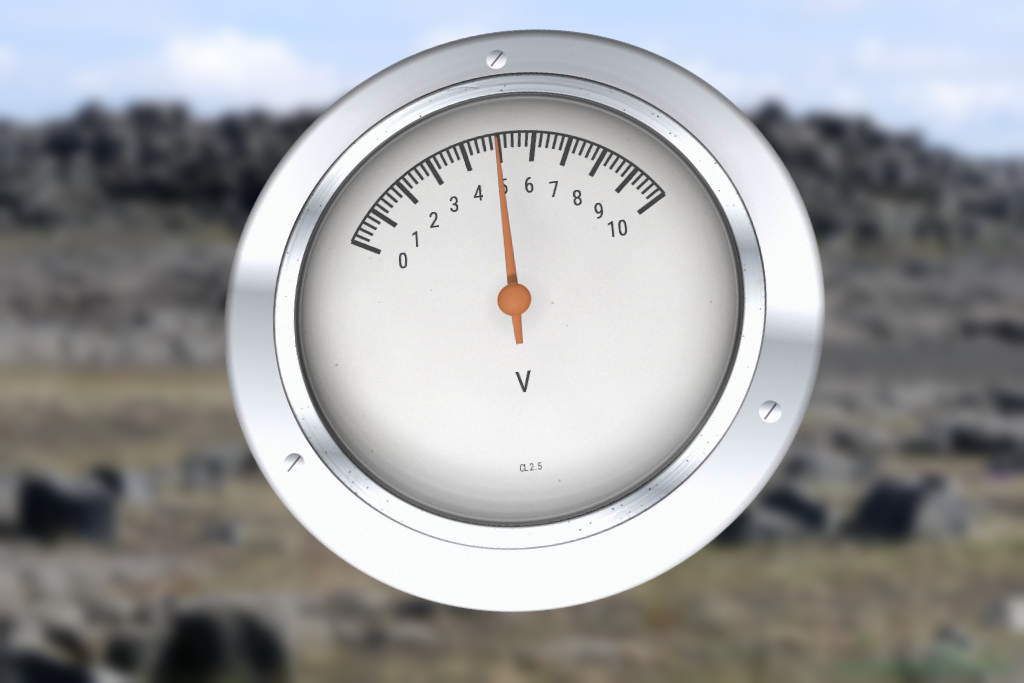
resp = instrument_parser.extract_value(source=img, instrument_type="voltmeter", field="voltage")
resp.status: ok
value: 5 V
